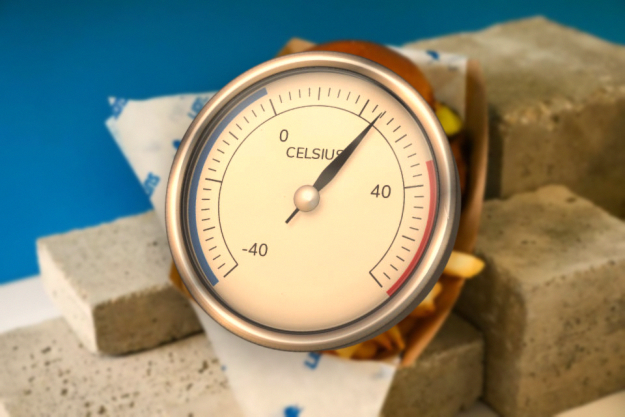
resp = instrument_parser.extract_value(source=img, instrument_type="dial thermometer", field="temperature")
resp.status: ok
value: 24 °C
